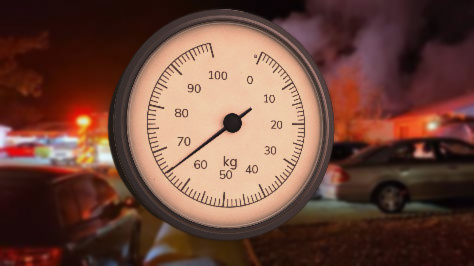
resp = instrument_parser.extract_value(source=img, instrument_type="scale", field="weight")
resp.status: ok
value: 65 kg
